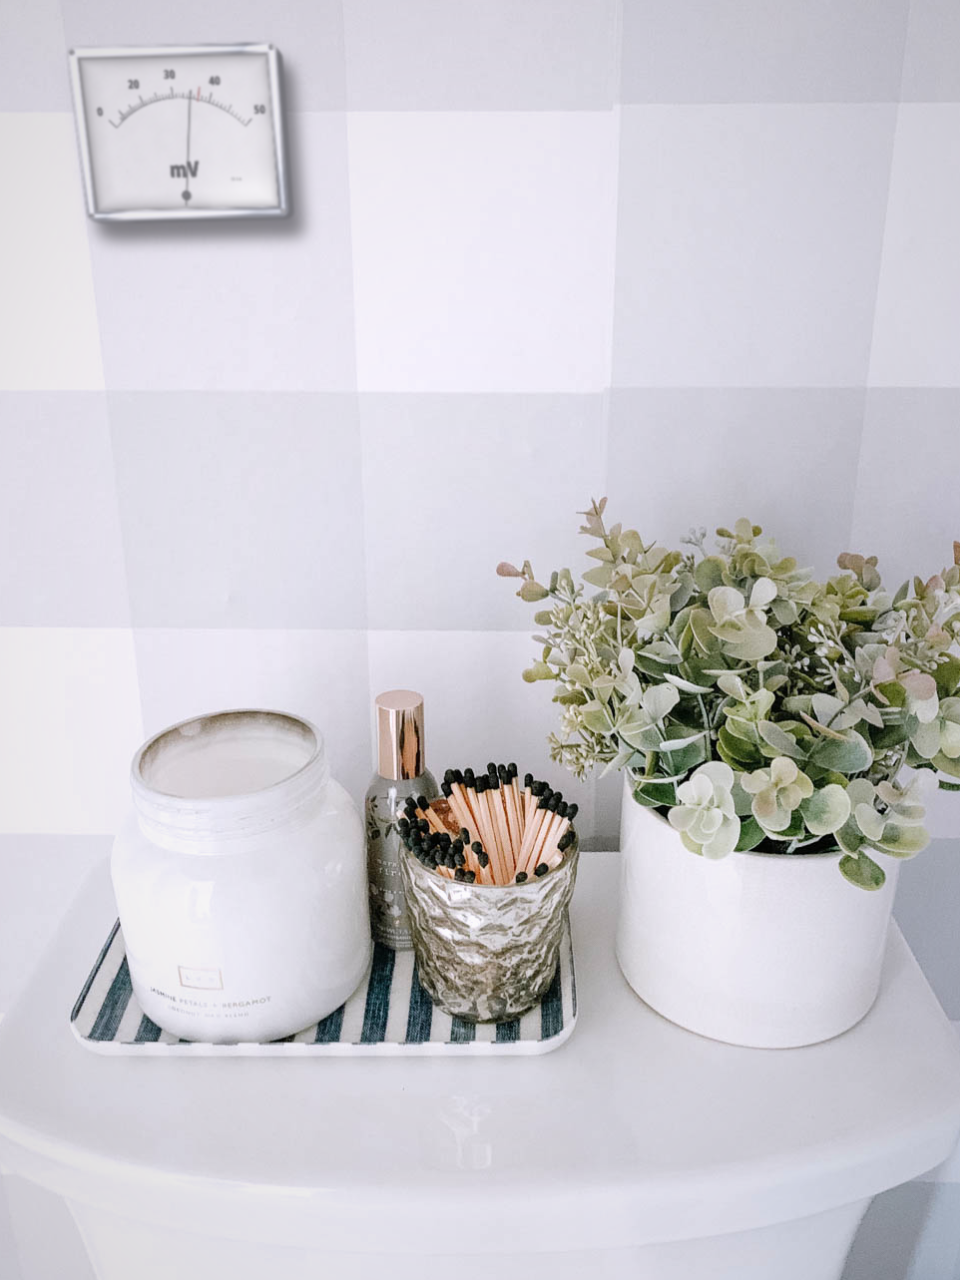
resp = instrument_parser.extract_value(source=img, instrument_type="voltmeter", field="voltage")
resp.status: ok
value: 35 mV
